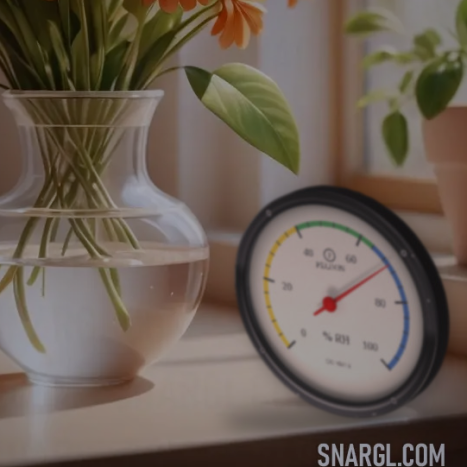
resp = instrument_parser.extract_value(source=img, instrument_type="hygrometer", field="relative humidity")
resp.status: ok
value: 70 %
